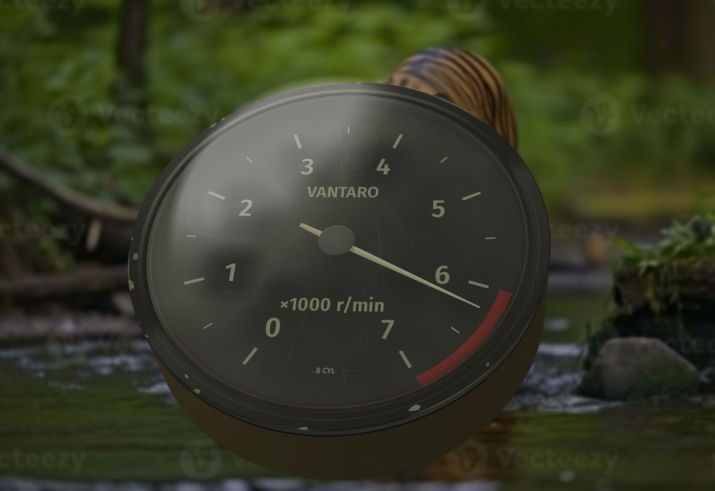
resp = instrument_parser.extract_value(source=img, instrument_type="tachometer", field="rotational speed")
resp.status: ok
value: 6250 rpm
